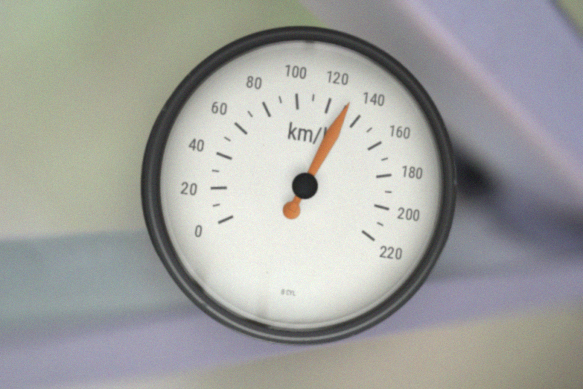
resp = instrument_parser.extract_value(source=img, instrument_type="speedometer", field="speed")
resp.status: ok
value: 130 km/h
